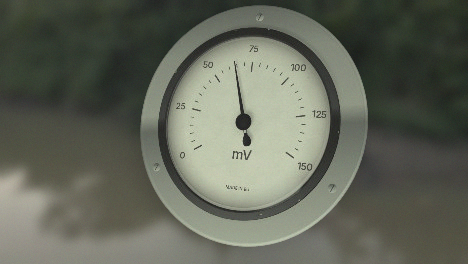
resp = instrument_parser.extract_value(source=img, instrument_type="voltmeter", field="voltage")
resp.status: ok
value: 65 mV
